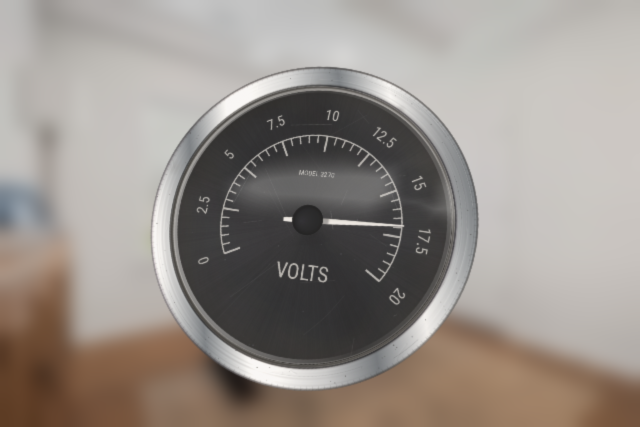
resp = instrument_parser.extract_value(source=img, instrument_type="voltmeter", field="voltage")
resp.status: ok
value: 17 V
